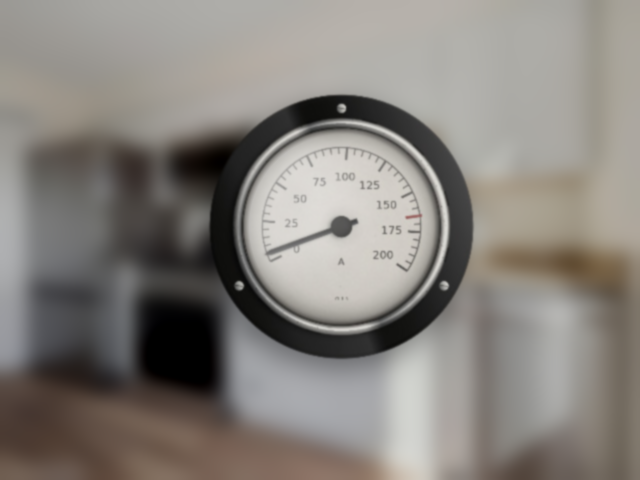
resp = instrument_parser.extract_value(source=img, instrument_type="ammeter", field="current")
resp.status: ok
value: 5 A
